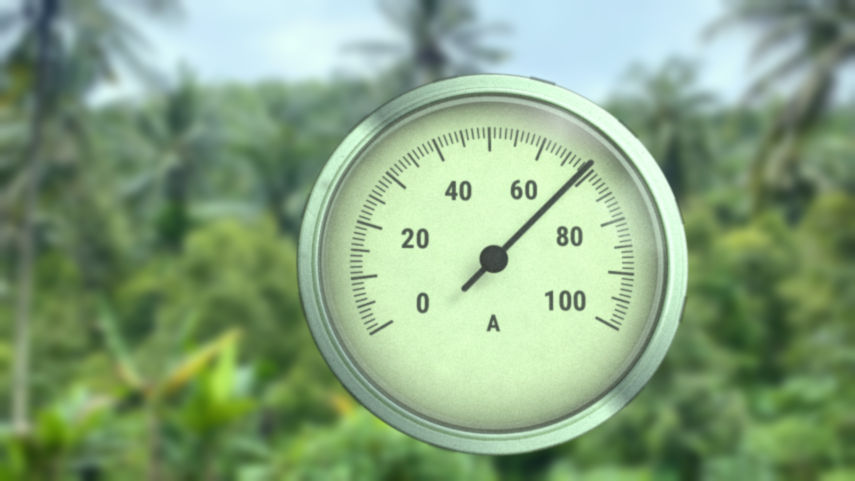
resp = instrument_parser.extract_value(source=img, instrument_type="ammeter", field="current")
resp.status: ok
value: 69 A
